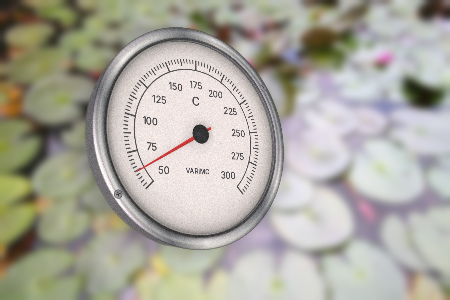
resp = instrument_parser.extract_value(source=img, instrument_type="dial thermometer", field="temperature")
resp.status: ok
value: 62.5 °C
